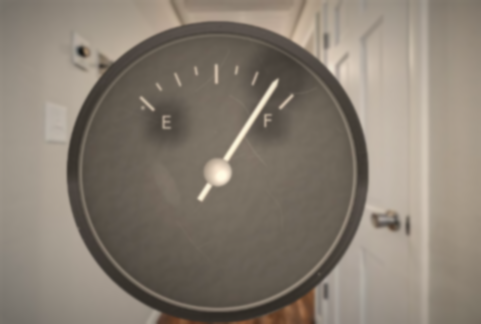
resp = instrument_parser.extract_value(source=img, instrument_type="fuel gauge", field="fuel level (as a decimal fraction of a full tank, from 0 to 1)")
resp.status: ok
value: 0.875
